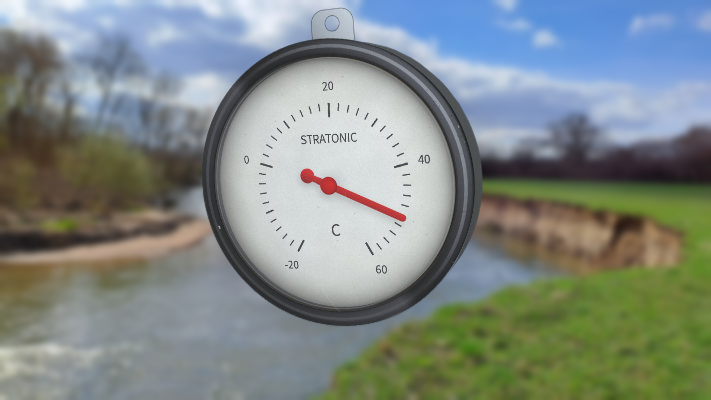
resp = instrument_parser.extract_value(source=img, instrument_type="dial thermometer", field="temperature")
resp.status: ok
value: 50 °C
